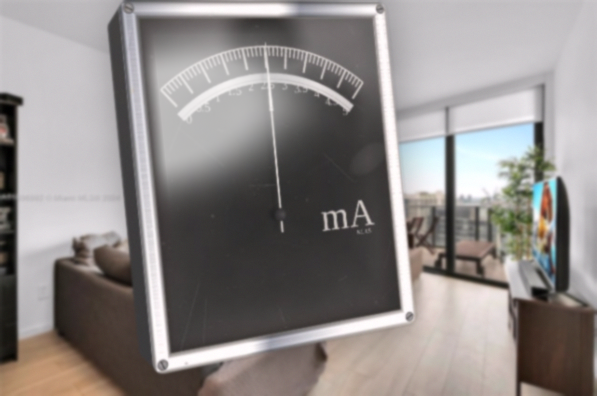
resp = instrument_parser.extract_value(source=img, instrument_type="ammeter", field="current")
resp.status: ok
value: 2.5 mA
